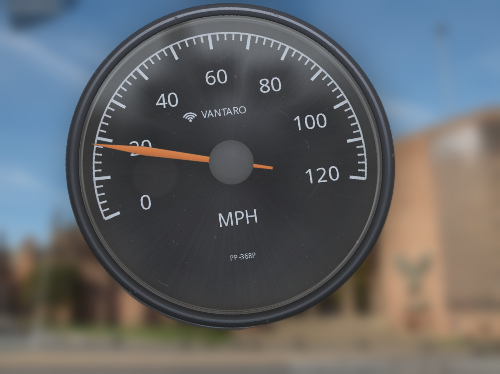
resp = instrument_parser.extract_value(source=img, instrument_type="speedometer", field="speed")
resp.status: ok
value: 18 mph
